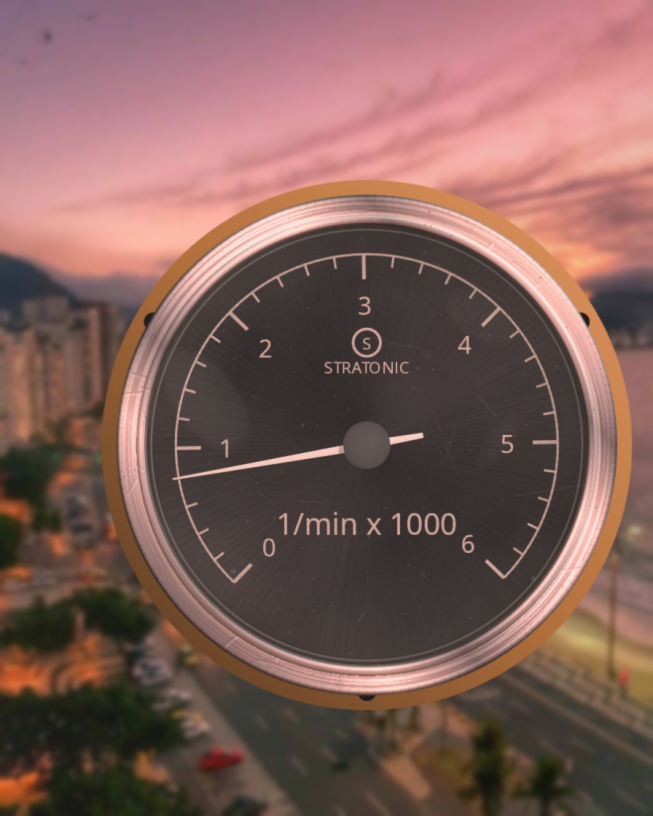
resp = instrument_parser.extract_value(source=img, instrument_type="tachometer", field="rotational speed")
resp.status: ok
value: 800 rpm
